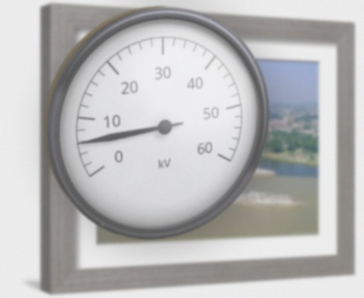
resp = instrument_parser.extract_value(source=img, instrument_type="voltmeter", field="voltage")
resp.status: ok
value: 6 kV
